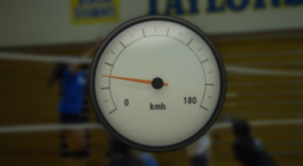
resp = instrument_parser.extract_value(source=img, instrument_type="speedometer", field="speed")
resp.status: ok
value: 30 km/h
